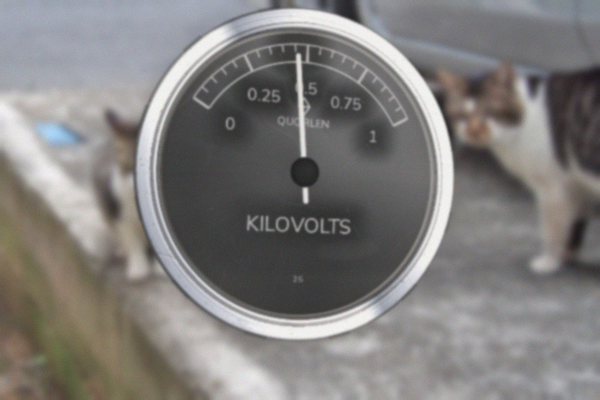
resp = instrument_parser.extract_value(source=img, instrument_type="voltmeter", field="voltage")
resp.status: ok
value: 0.45 kV
